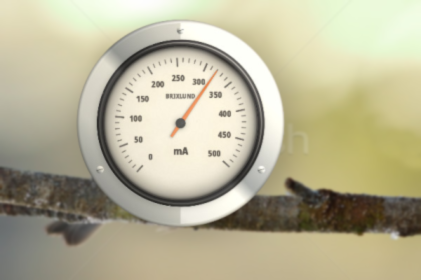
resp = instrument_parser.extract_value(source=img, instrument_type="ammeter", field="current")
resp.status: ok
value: 320 mA
